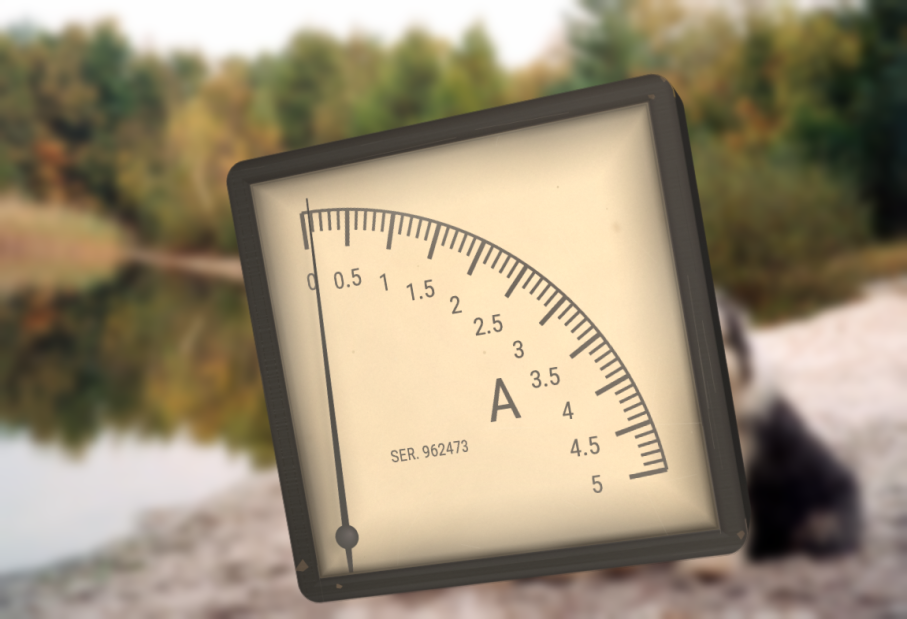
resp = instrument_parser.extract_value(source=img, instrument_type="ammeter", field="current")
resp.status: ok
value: 0.1 A
